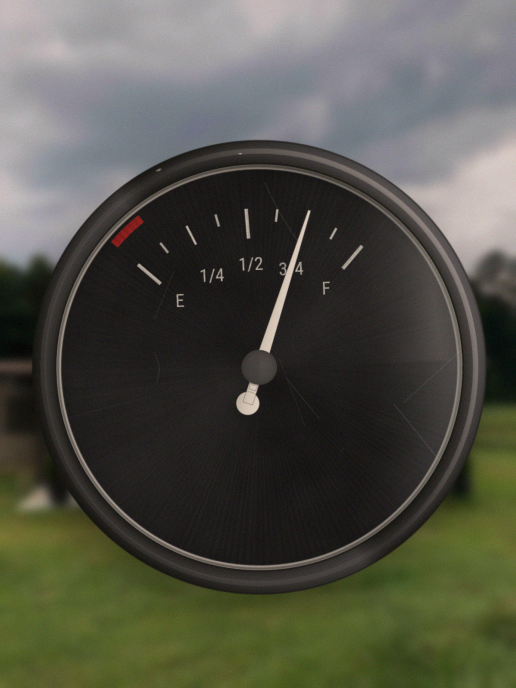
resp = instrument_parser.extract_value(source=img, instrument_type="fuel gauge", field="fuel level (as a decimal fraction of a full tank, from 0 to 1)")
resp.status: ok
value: 0.75
